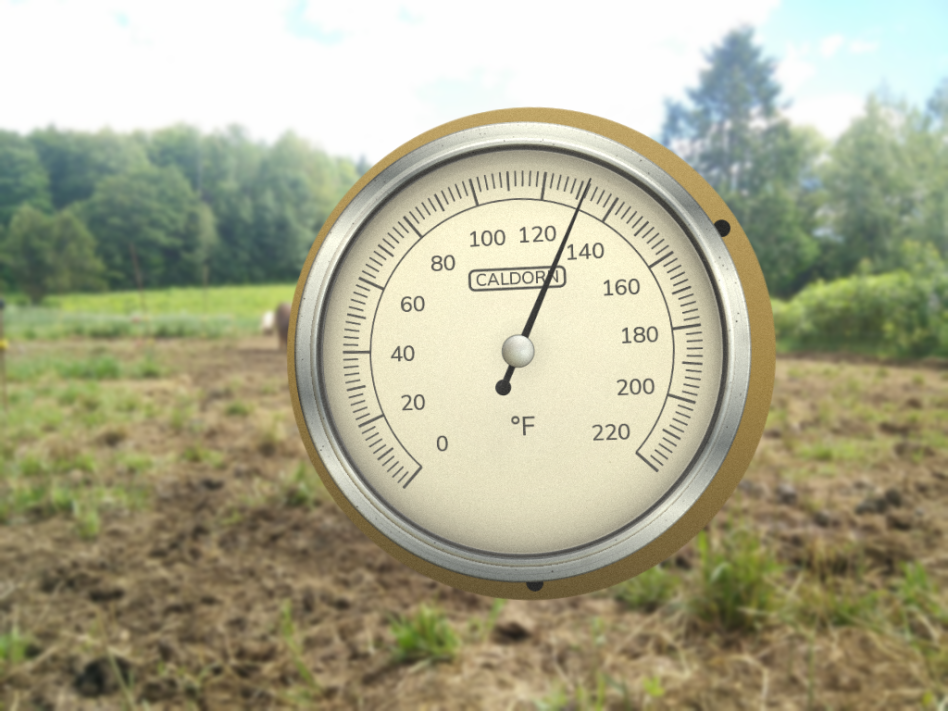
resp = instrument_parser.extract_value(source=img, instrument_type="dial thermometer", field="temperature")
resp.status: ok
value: 132 °F
